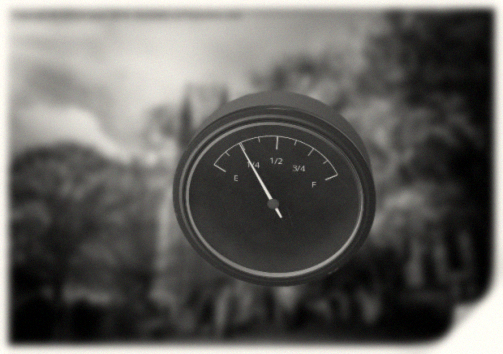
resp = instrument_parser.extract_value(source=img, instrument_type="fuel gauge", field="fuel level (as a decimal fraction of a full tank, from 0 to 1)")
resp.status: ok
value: 0.25
